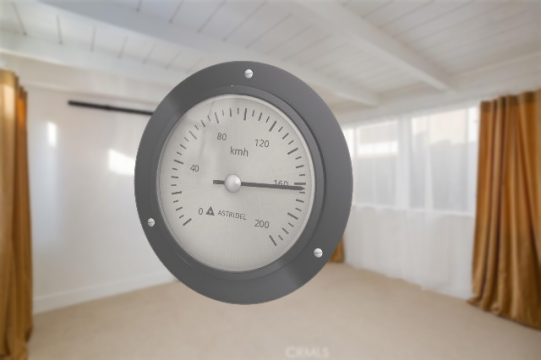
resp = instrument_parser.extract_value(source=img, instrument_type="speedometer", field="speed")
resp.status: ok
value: 162.5 km/h
